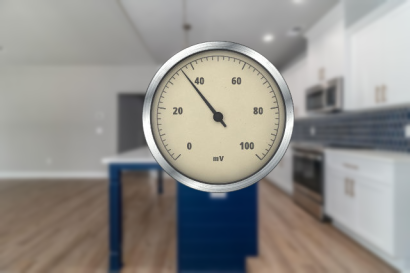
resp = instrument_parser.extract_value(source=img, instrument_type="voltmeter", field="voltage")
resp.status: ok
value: 36 mV
